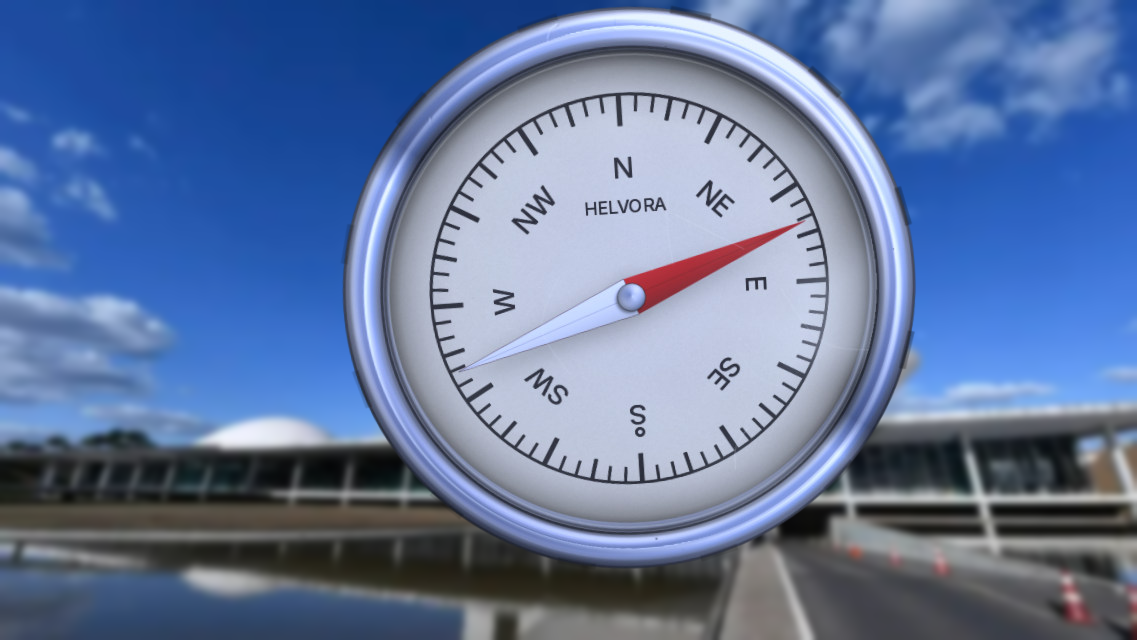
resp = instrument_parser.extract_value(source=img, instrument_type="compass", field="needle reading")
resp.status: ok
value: 70 °
